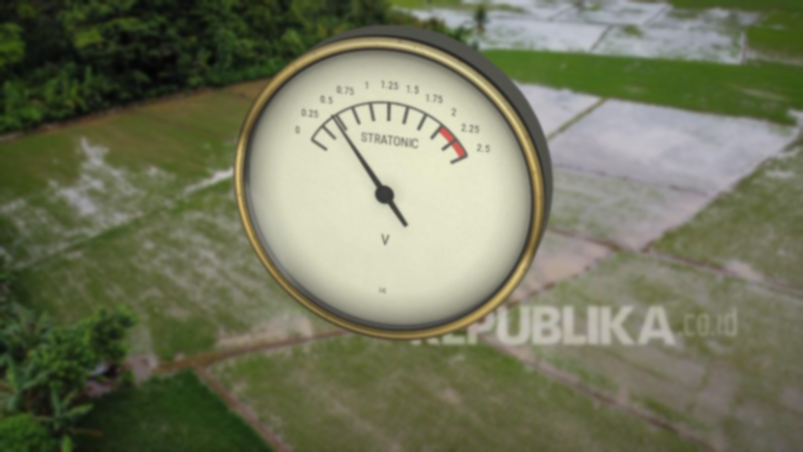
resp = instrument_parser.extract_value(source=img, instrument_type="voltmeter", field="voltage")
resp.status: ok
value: 0.5 V
